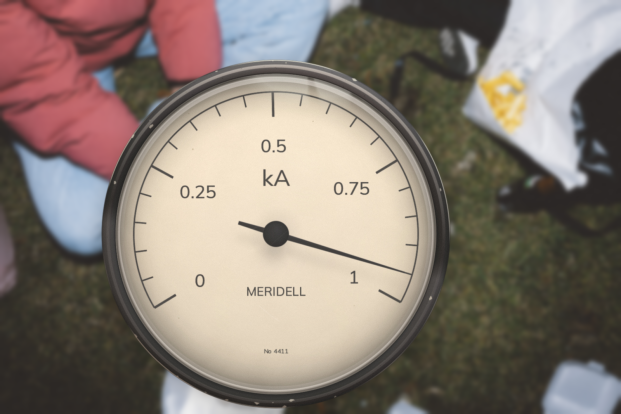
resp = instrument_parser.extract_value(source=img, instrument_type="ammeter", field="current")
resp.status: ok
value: 0.95 kA
